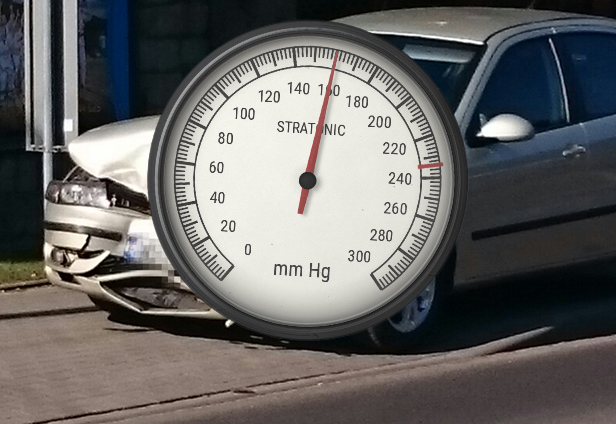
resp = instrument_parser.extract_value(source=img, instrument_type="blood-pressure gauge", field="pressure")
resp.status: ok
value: 160 mmHg
